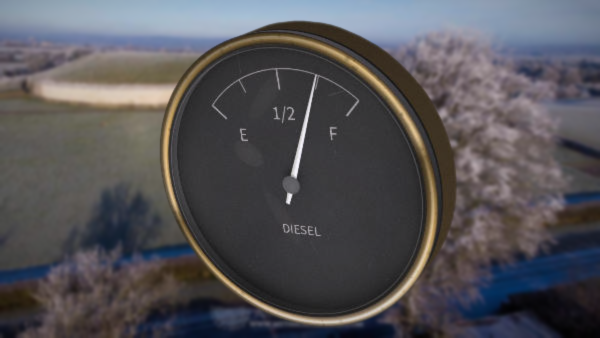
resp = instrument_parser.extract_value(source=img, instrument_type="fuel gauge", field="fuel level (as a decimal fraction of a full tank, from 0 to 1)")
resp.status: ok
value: 0.75
